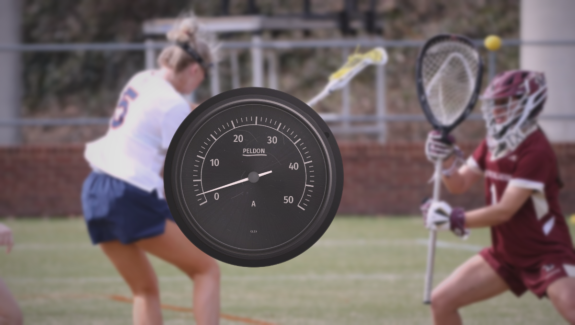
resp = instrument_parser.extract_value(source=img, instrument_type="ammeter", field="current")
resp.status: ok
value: 2 A
